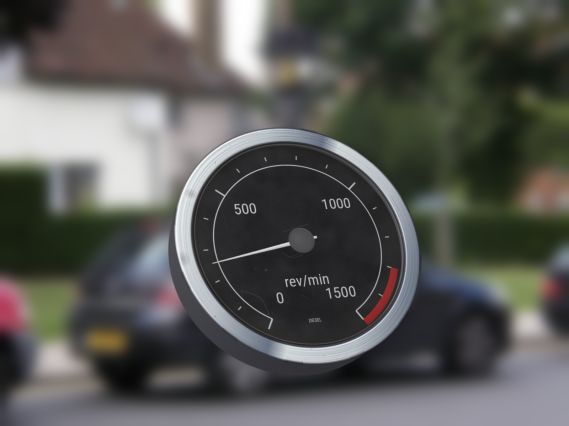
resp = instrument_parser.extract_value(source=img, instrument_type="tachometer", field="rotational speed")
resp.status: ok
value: 250 rpm
